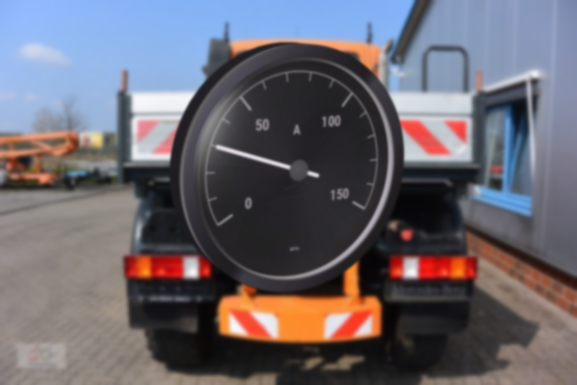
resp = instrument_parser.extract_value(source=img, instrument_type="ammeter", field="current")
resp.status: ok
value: 30 A
